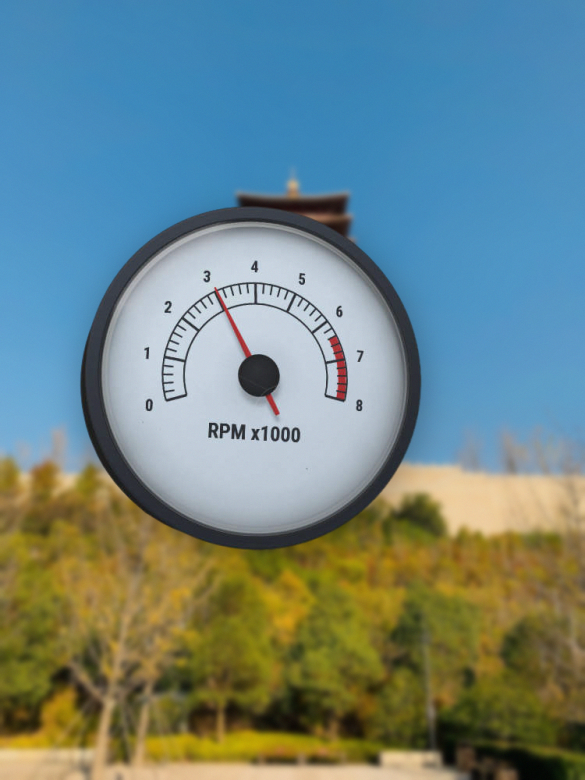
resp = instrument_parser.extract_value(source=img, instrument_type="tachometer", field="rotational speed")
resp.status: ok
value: 3000 rpm
